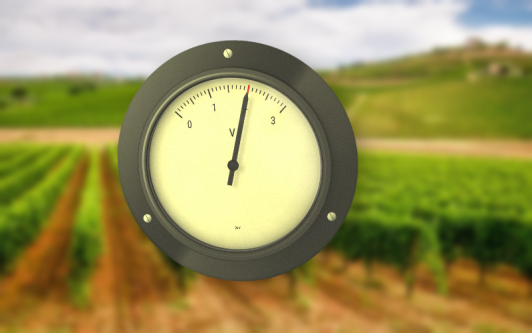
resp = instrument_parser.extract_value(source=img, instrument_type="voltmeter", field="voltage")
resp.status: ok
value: 2 V
